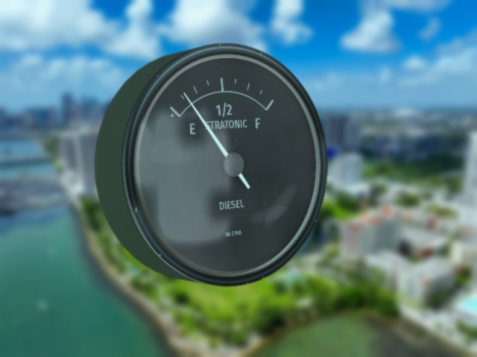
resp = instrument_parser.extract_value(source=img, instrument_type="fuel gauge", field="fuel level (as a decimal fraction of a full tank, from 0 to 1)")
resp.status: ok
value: 0.125
